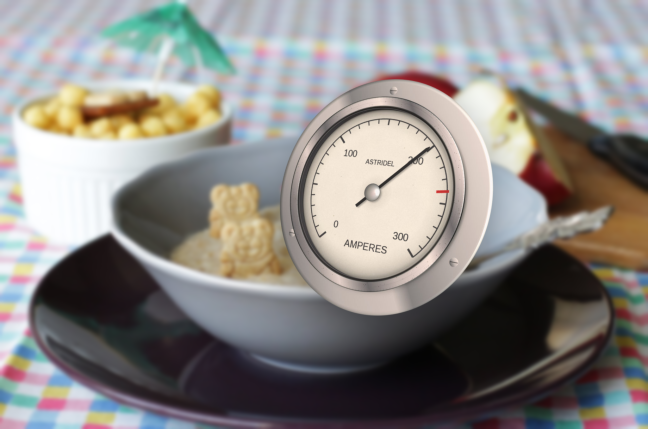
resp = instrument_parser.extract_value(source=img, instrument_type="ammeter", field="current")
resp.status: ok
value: 200 A
